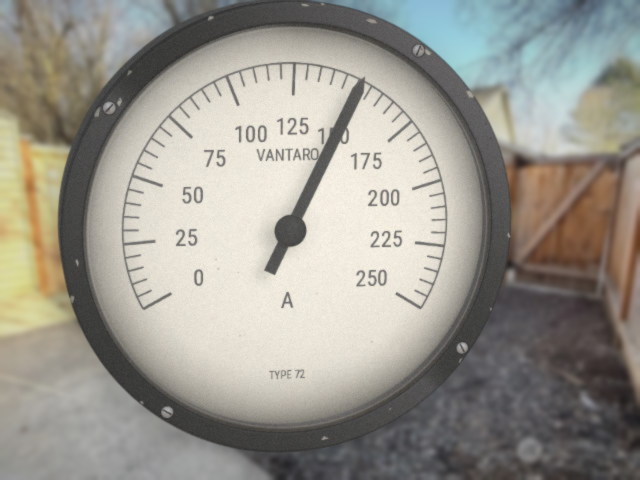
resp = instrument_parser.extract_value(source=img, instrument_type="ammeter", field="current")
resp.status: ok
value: 150 A
